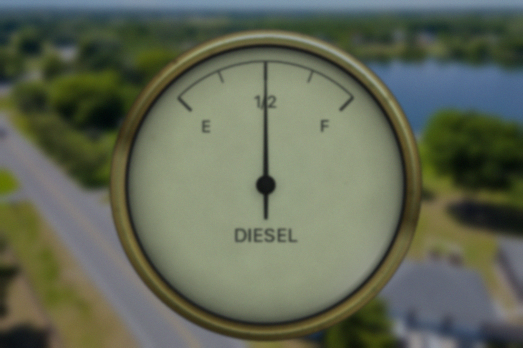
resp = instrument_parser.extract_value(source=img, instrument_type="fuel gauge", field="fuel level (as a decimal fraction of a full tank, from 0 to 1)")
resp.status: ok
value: 0.5
